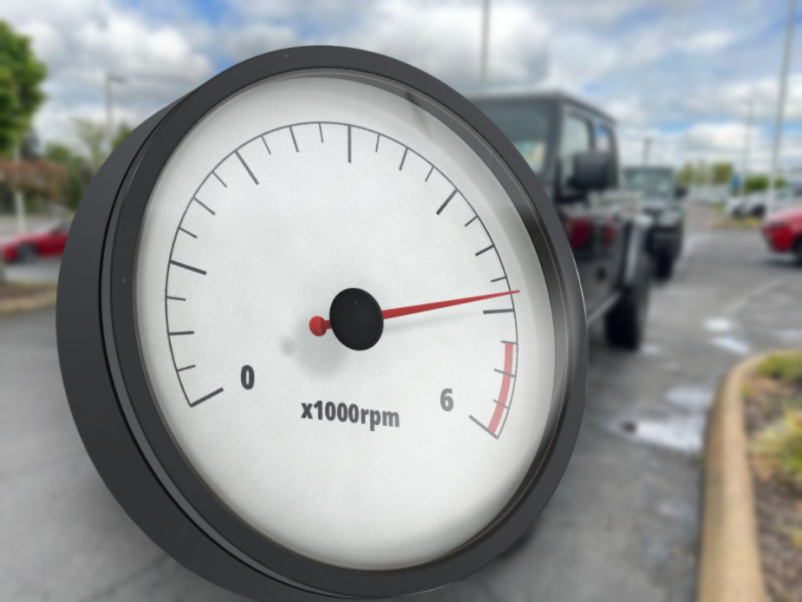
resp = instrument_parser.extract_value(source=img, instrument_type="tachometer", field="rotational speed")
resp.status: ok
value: 4875 rpm
